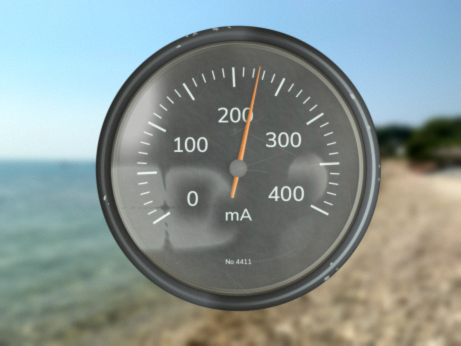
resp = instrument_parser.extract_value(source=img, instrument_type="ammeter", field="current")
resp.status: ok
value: 225 mA
